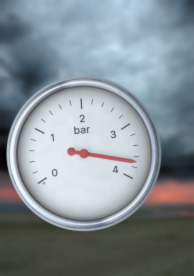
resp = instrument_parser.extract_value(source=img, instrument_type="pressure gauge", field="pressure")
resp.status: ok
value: 3.7 bar
